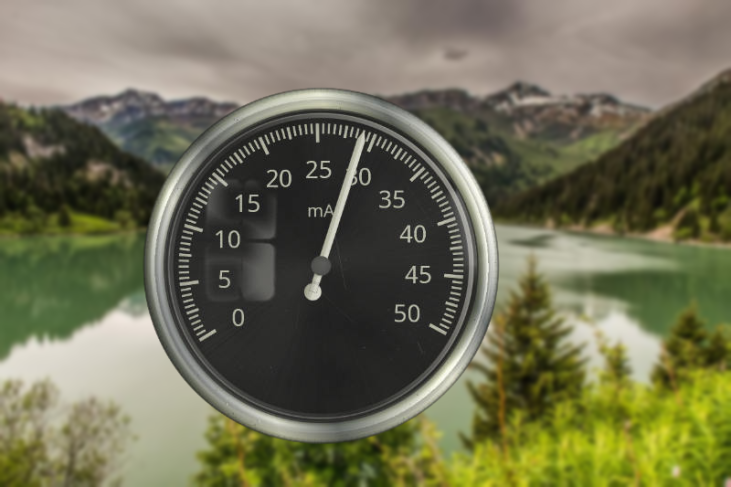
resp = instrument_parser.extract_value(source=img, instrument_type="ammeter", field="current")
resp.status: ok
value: 29 mA
